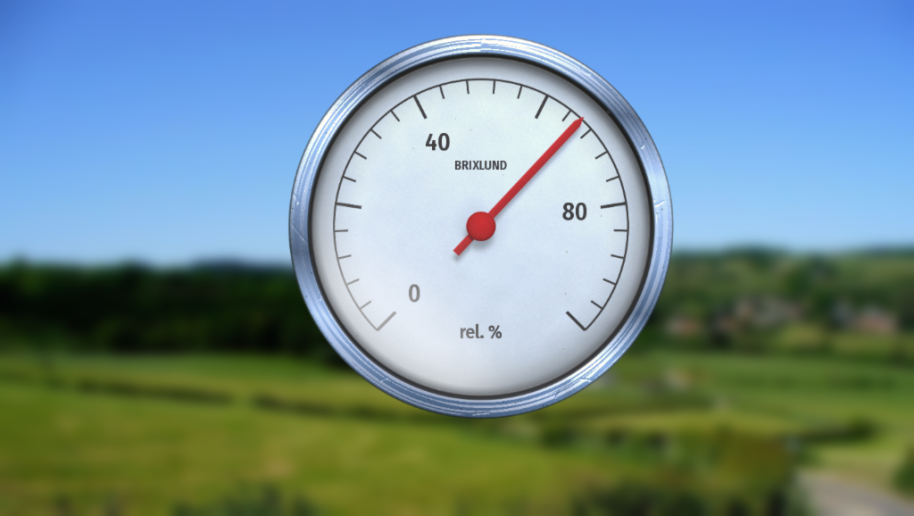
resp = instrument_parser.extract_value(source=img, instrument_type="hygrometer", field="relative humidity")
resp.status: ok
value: 66 %
